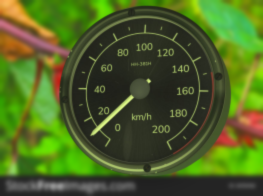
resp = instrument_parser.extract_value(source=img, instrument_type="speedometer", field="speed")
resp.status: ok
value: 10 km/h
